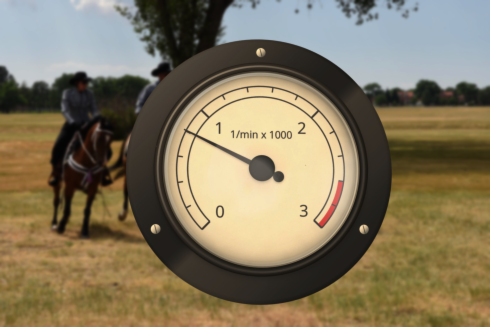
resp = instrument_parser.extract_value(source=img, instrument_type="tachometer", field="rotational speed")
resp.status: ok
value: 800 rpm
